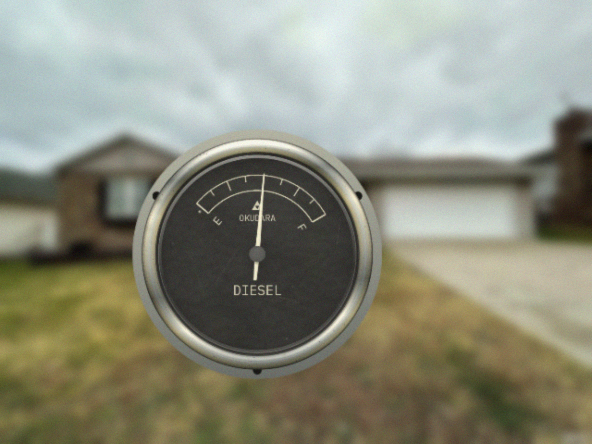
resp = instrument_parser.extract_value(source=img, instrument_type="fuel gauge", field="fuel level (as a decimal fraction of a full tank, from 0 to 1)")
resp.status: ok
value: 0.5
